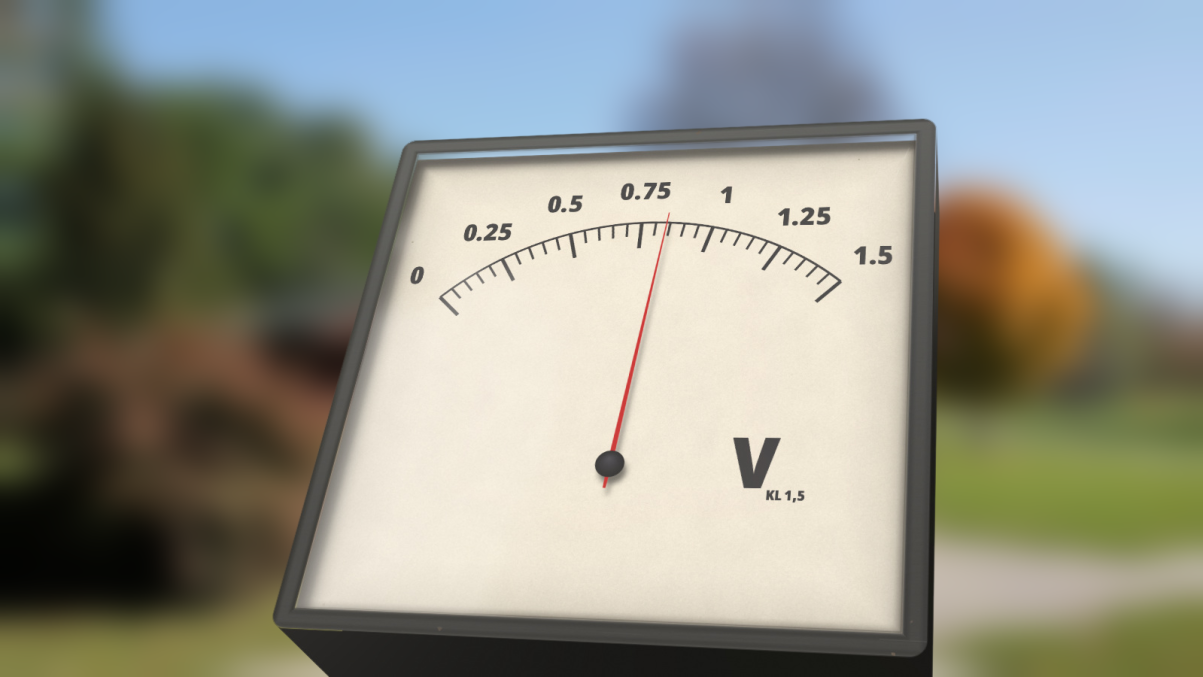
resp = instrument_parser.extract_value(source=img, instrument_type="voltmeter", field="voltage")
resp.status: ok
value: 0.85 V
